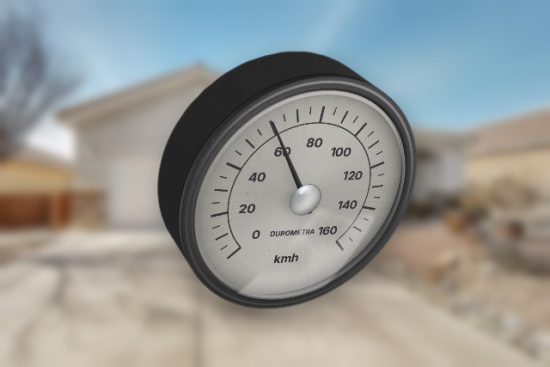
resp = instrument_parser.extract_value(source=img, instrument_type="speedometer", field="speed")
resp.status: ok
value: 60 km/h
